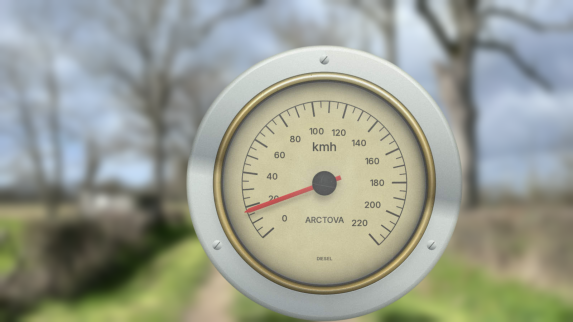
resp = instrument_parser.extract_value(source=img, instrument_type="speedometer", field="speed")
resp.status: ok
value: 17.5 km/h
